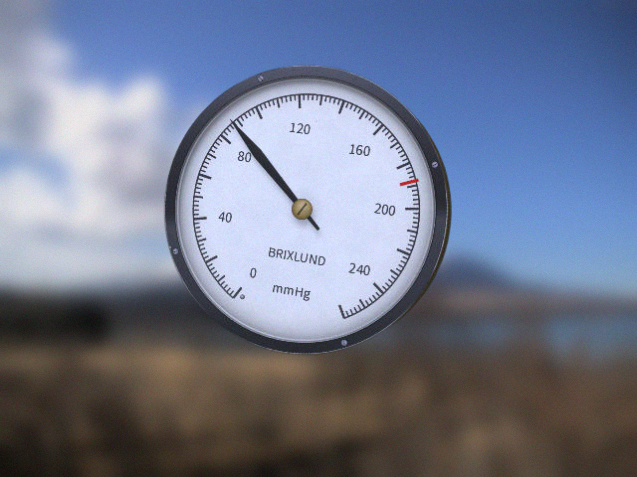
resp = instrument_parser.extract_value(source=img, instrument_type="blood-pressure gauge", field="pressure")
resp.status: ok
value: 88 mmHg
